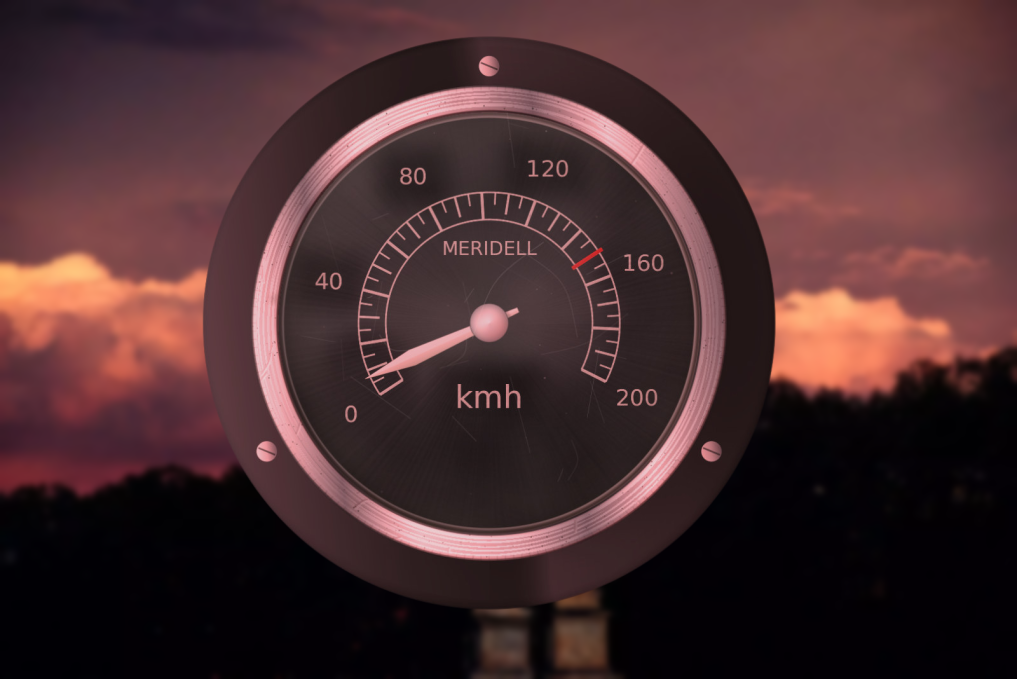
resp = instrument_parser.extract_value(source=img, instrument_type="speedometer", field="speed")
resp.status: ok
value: 7.5 km/h
